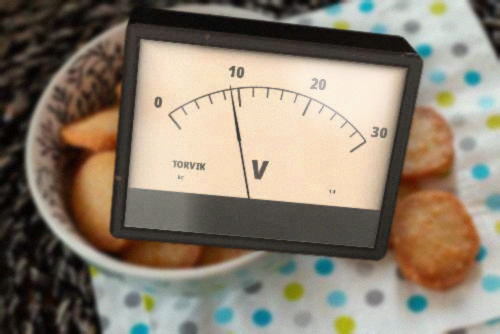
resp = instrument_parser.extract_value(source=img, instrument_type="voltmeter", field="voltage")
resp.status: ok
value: 9 V
